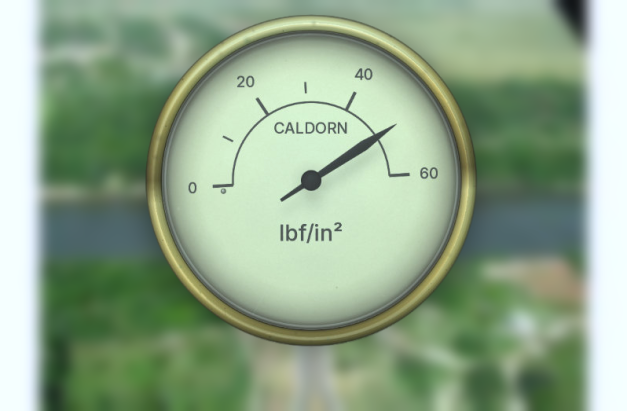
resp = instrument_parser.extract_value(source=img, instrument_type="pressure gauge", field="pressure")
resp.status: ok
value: 50 psi
